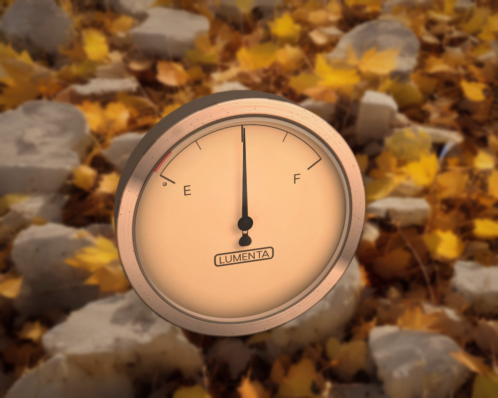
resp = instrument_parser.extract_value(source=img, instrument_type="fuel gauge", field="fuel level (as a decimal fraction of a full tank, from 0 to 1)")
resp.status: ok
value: 0.5
